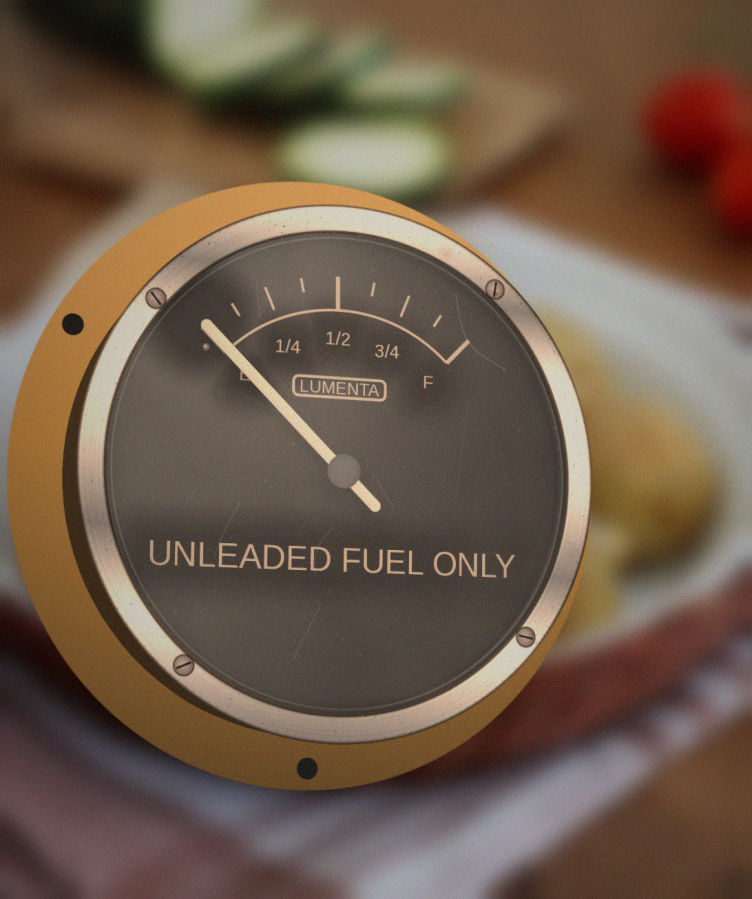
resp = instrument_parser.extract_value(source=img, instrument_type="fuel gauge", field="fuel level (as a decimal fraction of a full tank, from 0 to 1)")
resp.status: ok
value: 0
